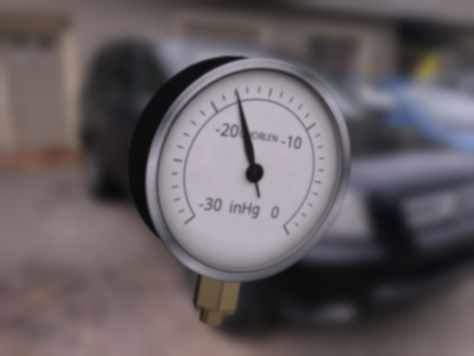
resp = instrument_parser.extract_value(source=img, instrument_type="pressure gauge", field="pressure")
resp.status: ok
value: -18 inHg
